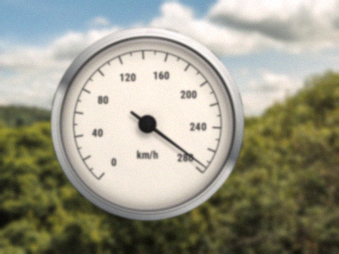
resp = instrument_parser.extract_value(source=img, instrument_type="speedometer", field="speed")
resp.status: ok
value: 275 km/h
